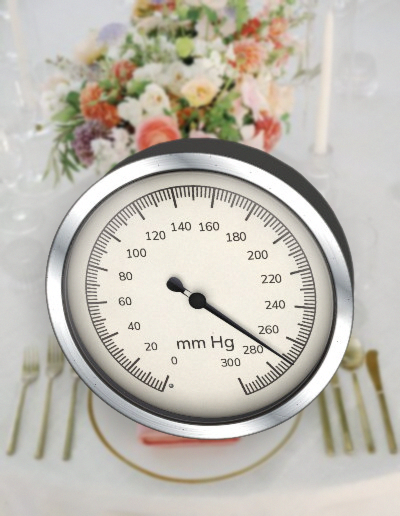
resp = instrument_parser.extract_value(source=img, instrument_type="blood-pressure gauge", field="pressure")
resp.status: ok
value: 270 mmHg
